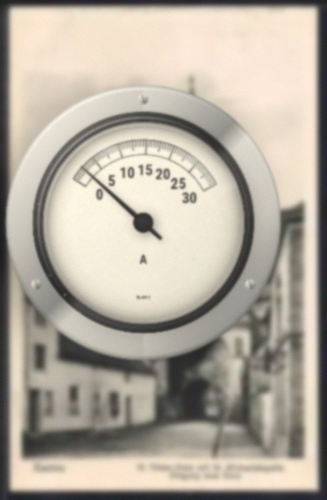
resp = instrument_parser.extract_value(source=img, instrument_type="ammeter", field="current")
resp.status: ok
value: 2.5 A
